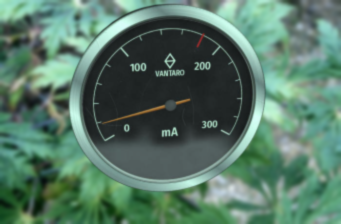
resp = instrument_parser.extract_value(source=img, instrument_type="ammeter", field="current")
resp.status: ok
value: 20 mA
